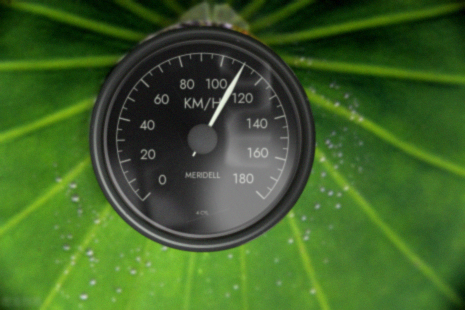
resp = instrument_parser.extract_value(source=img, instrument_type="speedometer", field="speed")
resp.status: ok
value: 110 km/h
